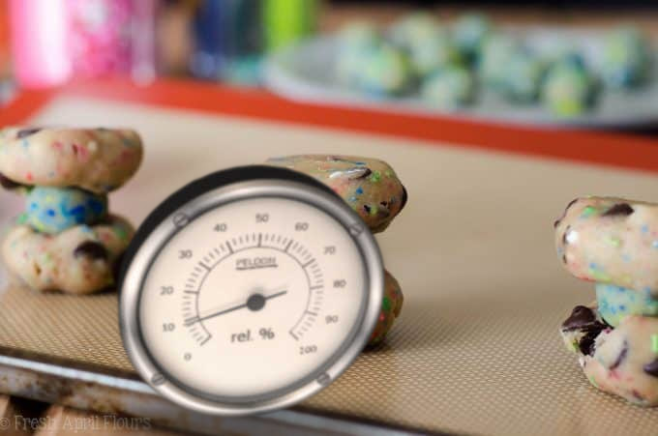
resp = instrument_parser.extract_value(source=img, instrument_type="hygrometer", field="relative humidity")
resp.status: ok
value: 10 %
